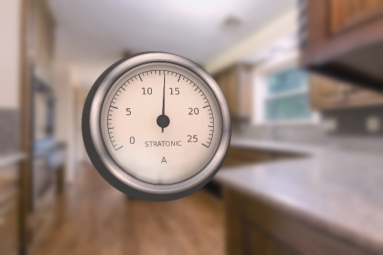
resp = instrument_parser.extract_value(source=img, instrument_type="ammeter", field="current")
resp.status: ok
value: 13 A
